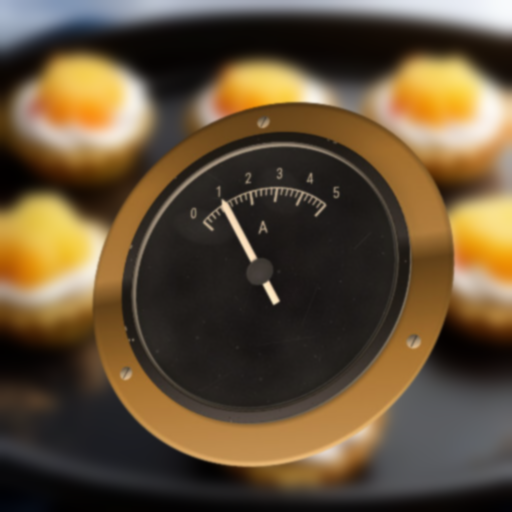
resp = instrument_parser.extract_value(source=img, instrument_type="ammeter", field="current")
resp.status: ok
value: 1 A
